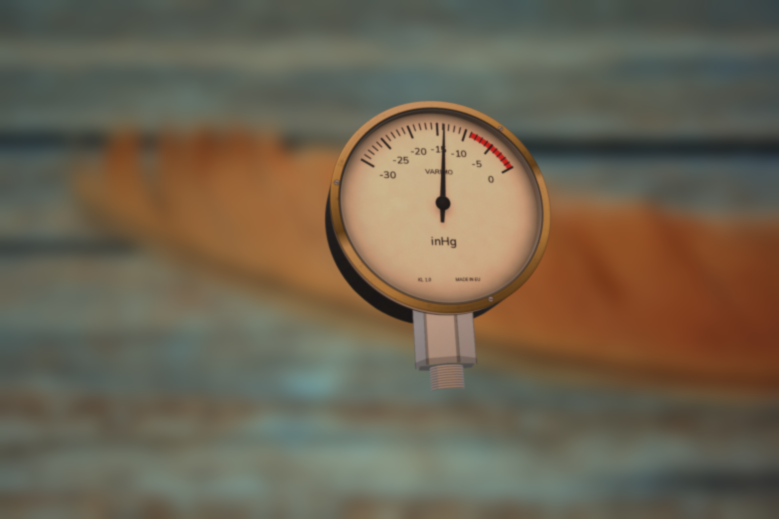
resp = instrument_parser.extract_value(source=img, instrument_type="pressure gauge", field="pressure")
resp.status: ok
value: -14 inHg
